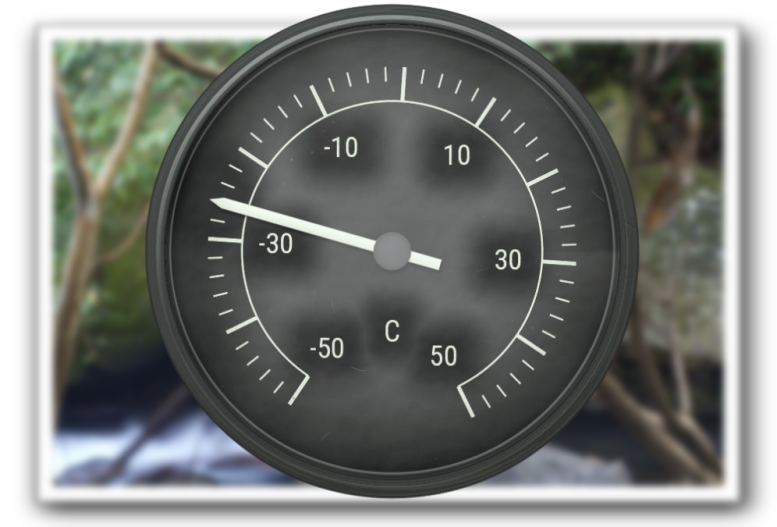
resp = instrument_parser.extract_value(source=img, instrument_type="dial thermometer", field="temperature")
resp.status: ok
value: -26 °C
